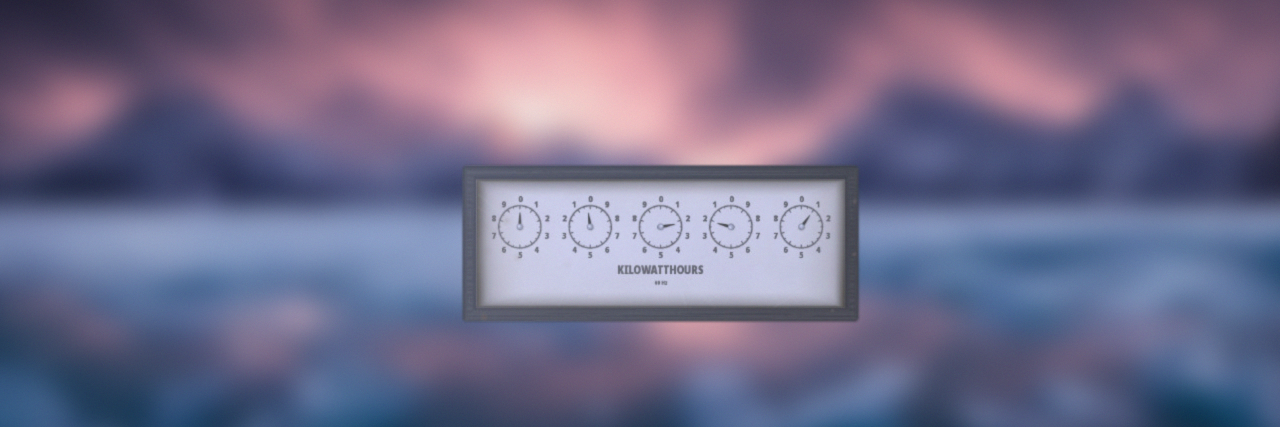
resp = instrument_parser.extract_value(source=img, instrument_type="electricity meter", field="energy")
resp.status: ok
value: 221 kWh
